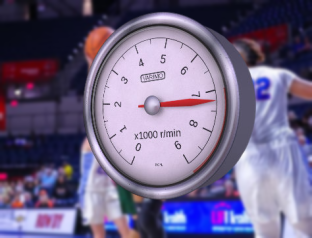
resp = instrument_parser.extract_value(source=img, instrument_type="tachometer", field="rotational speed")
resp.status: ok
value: 7250 rpm
